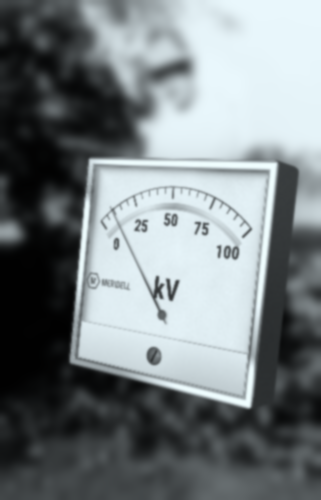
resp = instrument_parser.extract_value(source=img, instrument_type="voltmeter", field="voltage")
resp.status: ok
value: 10 kV
